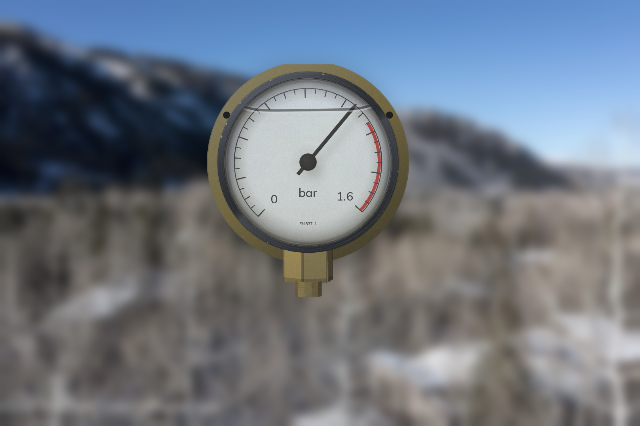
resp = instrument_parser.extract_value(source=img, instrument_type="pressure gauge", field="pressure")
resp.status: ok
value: 1.05 bar
